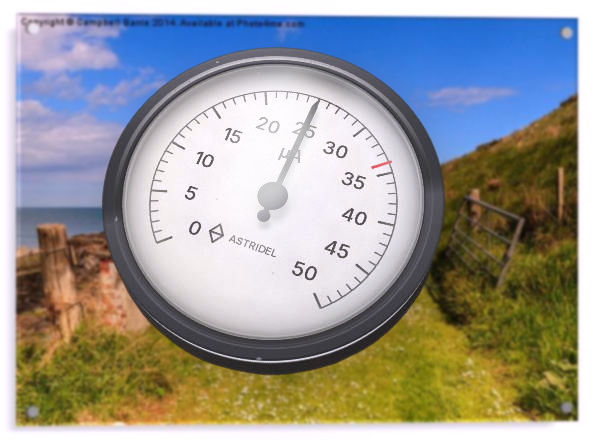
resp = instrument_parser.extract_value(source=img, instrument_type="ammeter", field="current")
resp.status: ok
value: 25 µA
